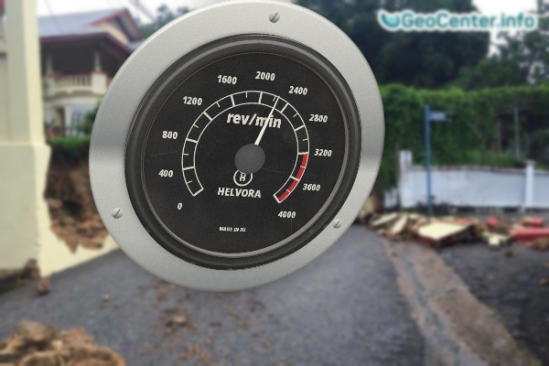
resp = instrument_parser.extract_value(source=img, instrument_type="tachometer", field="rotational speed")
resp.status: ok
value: 2200 rpm
